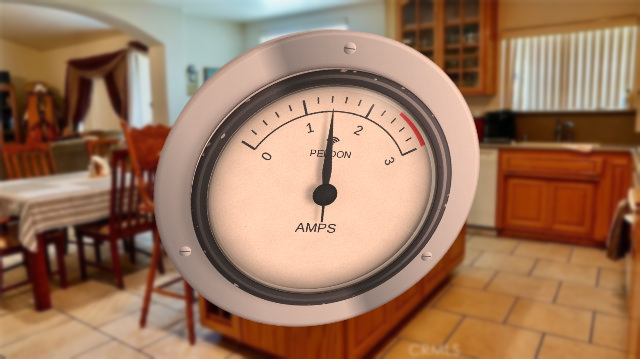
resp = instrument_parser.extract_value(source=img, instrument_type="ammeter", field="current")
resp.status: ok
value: 1.4 A
